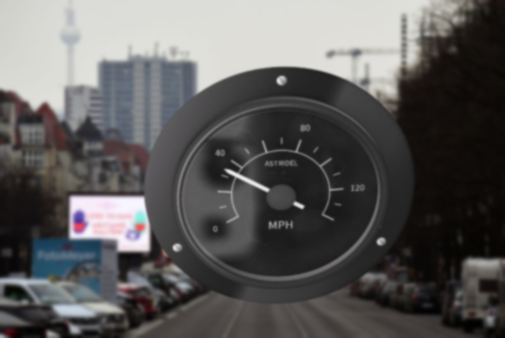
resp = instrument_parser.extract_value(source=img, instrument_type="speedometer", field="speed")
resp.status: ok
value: 35 mph
